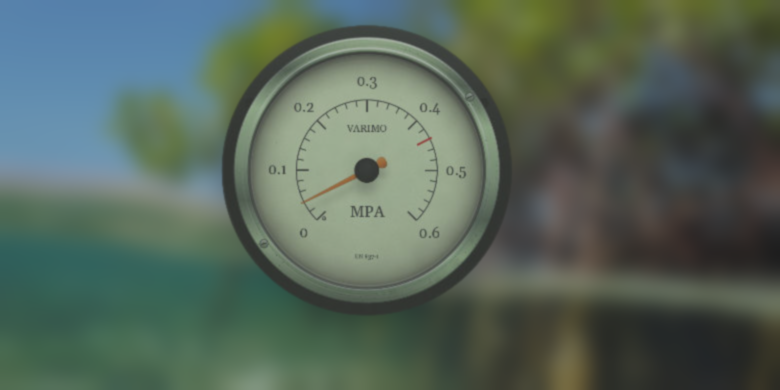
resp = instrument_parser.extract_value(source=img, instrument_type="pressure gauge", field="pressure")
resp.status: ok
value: 0.04 MPa
